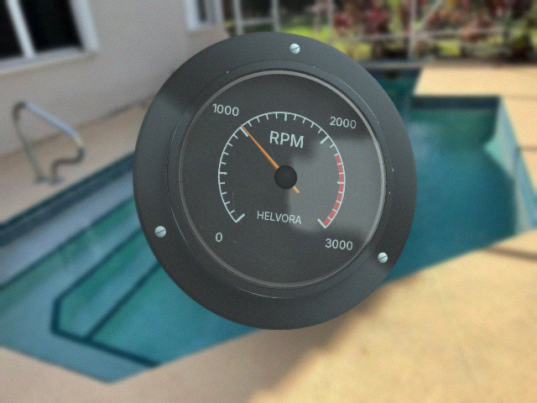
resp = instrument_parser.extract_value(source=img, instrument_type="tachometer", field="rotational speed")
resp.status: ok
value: 1000 rpm
